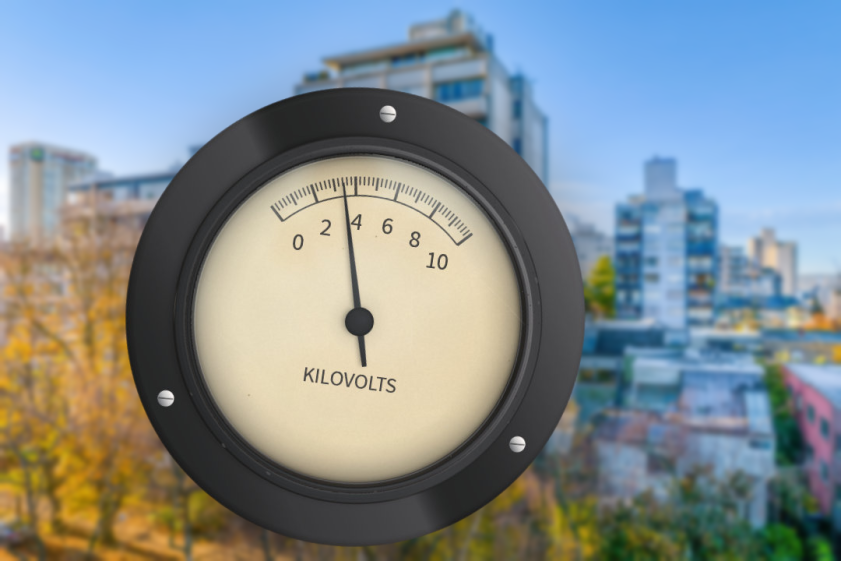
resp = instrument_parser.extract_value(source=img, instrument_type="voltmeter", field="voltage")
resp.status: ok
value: 3.4 kV
